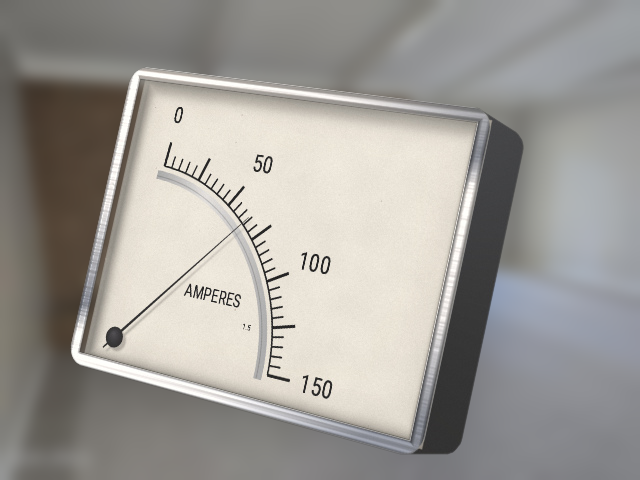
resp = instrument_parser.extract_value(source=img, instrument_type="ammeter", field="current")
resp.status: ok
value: 65 A
